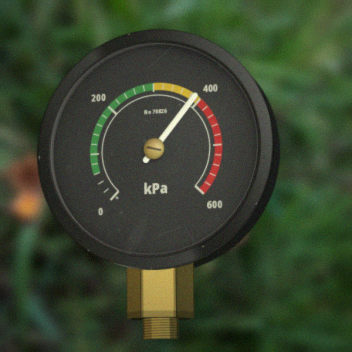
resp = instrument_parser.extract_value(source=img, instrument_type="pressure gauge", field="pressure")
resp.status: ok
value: 390 kPa
